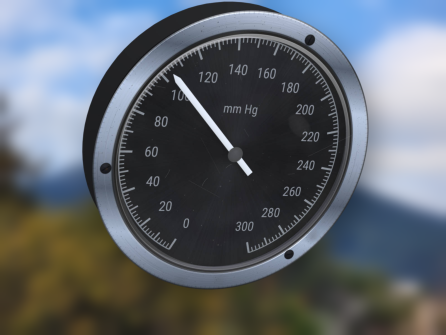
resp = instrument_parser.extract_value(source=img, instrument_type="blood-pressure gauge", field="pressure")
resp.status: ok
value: 104 mmHg
